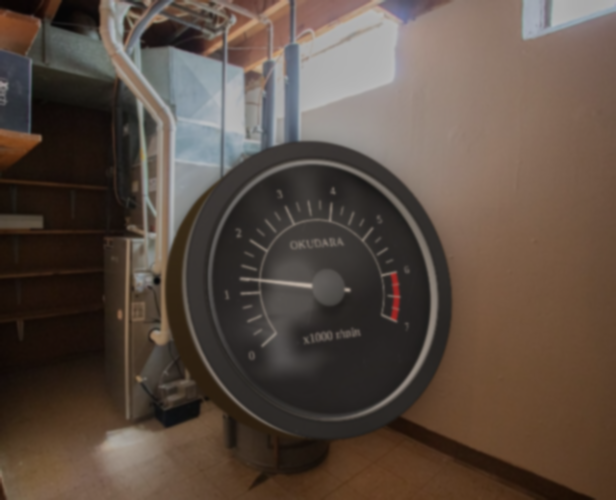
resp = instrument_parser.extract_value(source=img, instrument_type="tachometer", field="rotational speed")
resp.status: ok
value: 1250 rpm
